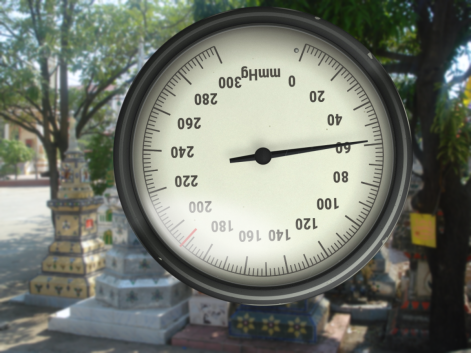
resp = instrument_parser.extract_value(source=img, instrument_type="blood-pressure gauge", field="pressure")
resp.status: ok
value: 58 mmHg
